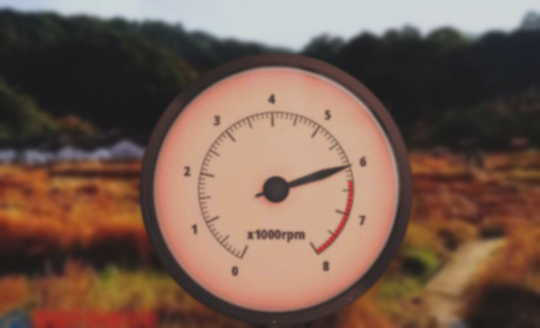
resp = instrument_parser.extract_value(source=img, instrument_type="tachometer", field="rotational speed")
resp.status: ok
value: 6000 rpm
